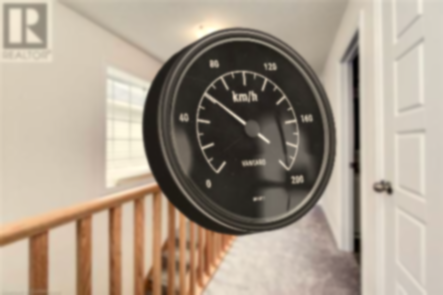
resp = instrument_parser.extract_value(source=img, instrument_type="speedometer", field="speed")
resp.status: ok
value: 60 km/h
